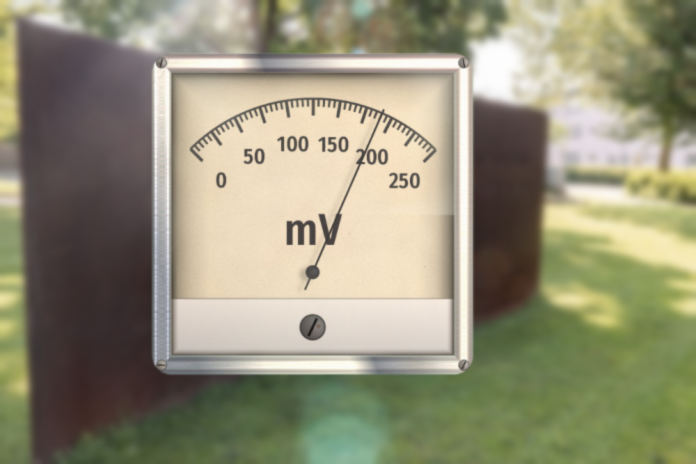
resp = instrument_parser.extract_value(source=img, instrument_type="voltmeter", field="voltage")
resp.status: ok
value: 190 mV
